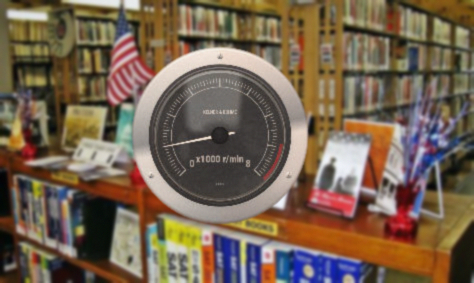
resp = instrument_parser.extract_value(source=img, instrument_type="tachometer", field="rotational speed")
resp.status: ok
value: 1000 rpm
